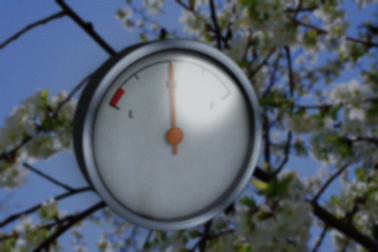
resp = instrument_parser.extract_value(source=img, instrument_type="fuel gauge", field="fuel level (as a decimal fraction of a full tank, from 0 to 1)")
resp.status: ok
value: 0.5
